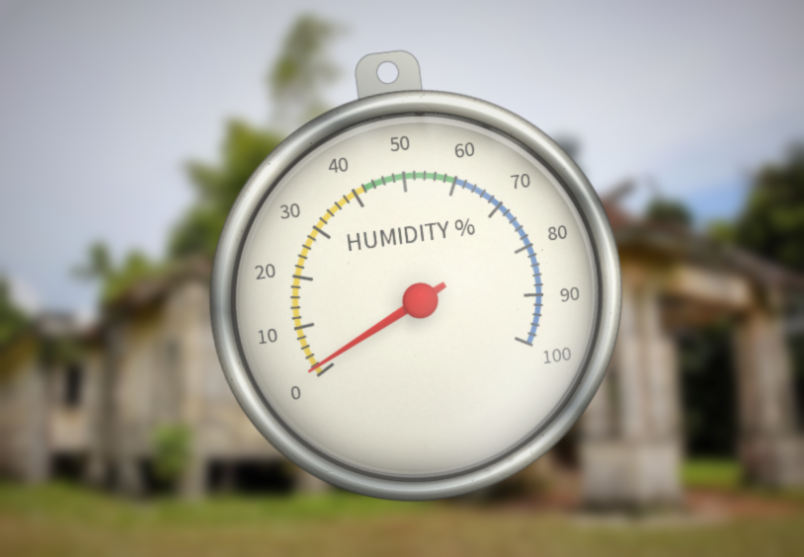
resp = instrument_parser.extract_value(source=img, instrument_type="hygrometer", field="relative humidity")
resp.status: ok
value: 2 %
